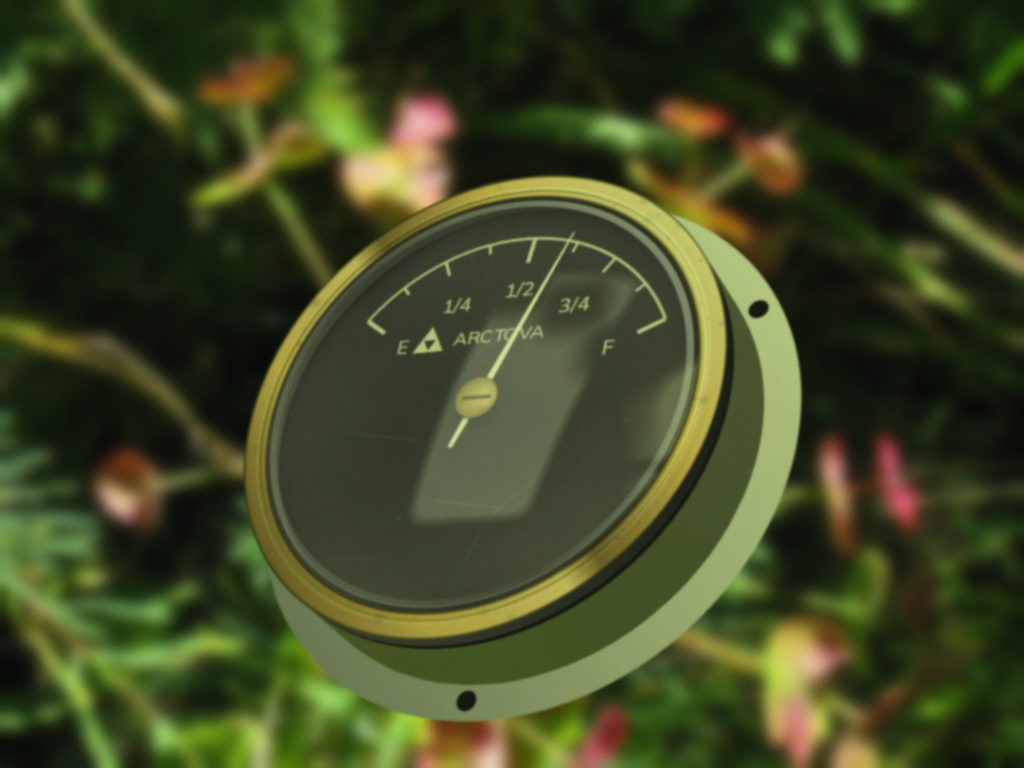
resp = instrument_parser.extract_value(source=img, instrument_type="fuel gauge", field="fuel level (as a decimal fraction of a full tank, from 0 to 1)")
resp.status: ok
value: 0.625
